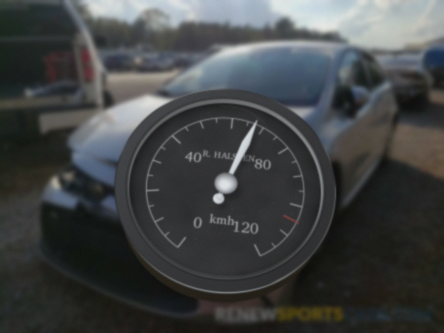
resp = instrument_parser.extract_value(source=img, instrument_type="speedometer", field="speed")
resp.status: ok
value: 67.5 km/h
